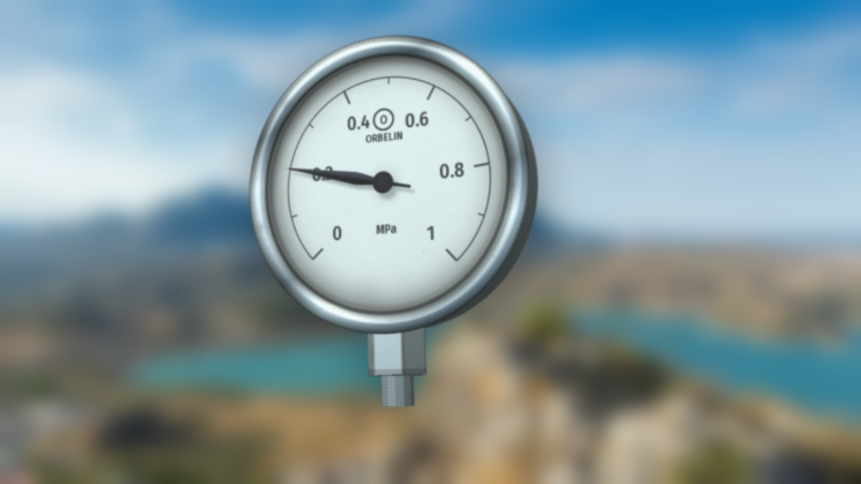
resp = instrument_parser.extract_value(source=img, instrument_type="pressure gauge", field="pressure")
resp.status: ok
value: 0.2 MPa
